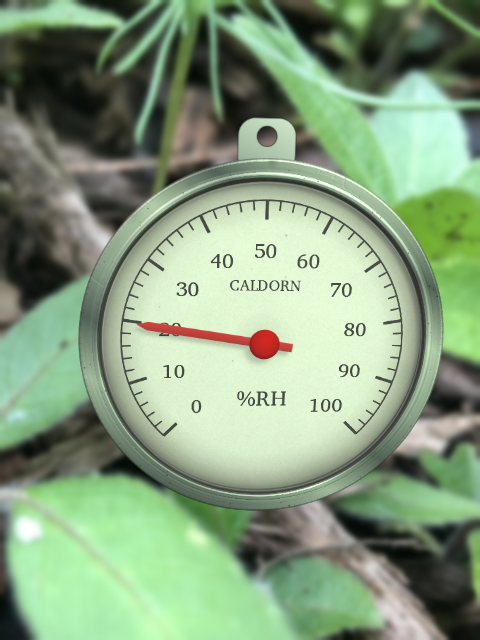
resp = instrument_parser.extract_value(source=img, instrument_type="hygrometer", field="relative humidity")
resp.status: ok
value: 20 %
